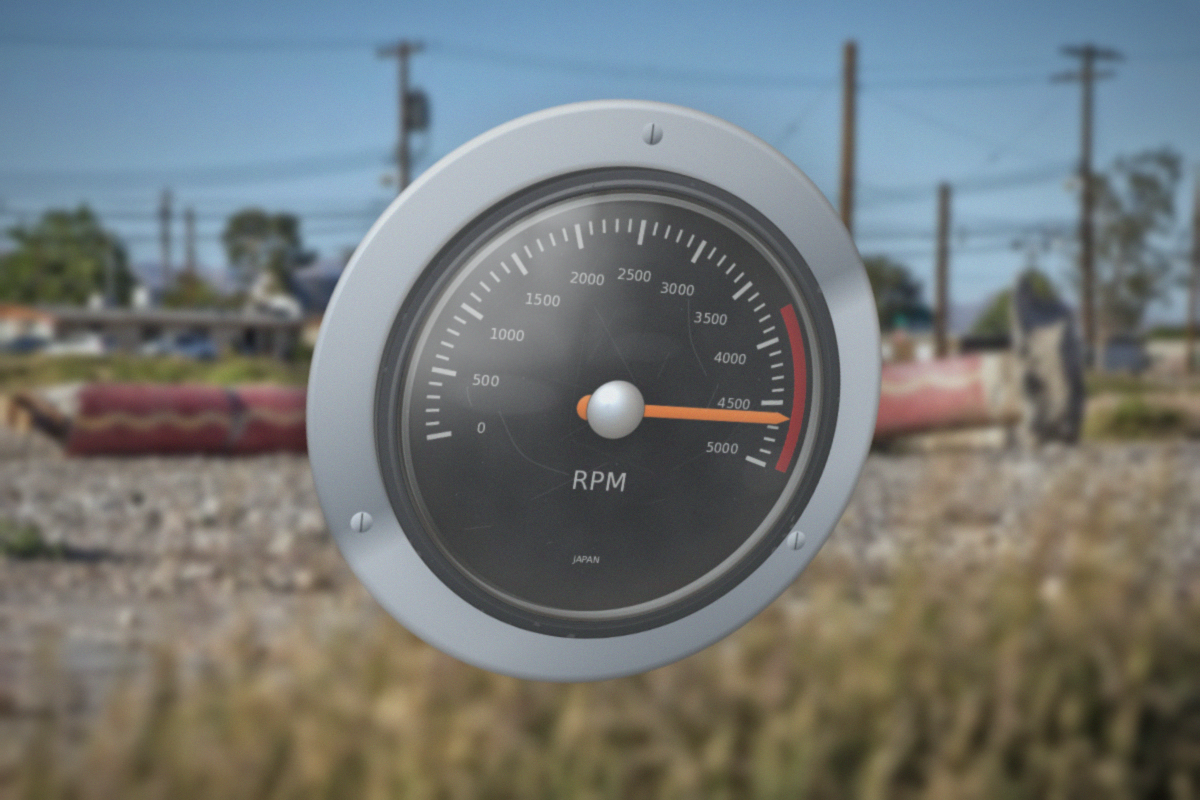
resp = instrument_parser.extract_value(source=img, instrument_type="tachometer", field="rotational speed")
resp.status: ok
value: 4600 rpm
